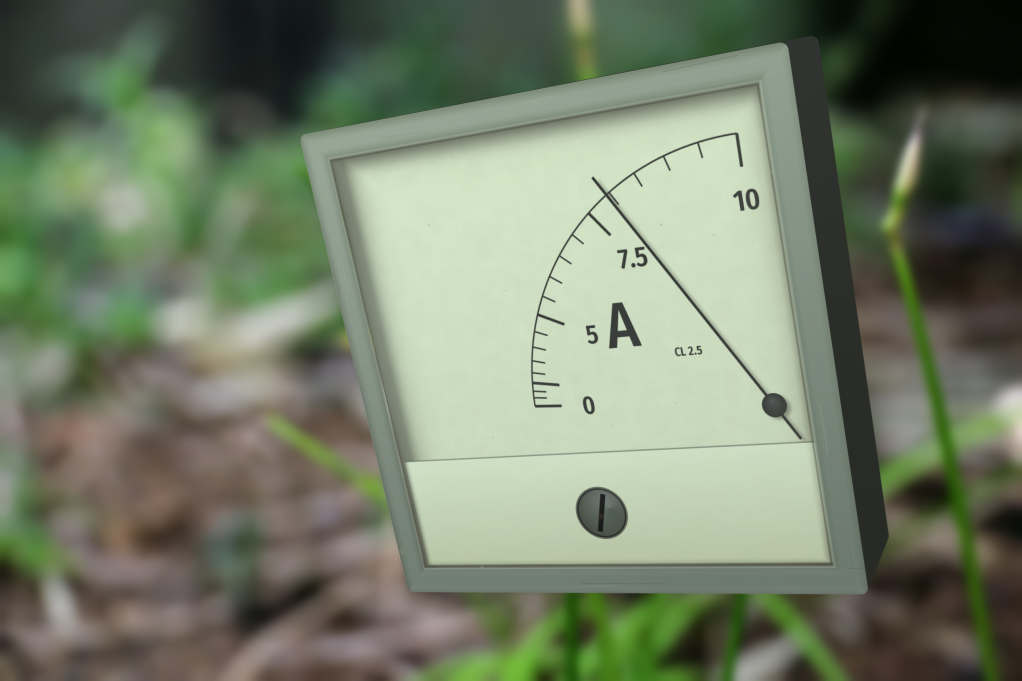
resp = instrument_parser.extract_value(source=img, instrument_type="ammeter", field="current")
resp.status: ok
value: 8 A
